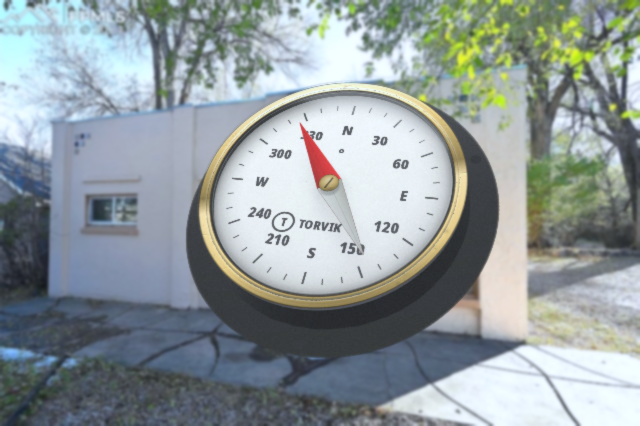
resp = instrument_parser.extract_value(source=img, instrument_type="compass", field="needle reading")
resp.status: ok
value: 325 °
